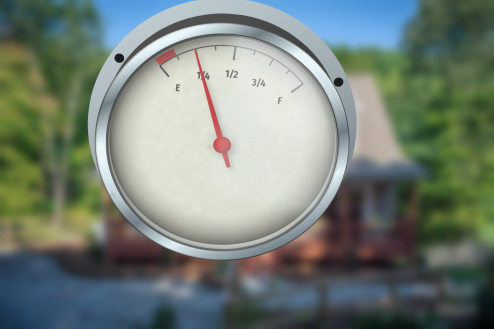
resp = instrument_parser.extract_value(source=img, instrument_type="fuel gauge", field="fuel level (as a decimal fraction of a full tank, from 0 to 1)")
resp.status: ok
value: 0.25
